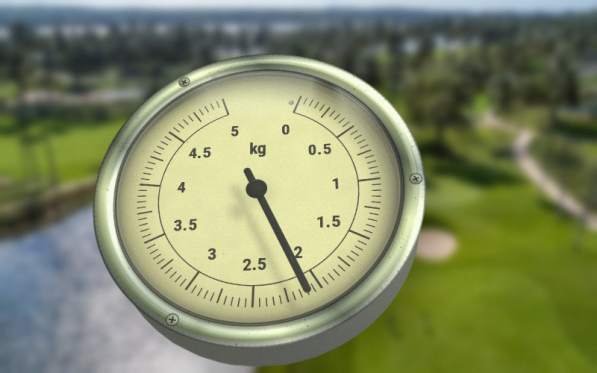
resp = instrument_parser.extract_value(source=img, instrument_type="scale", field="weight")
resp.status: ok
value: 2.1 kg
